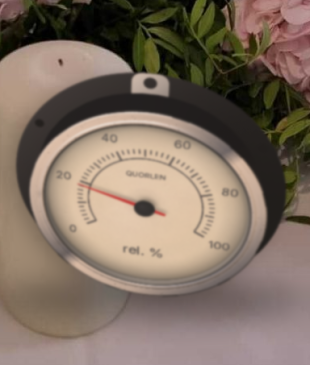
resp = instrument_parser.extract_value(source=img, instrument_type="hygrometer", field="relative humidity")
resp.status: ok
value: 20 %
